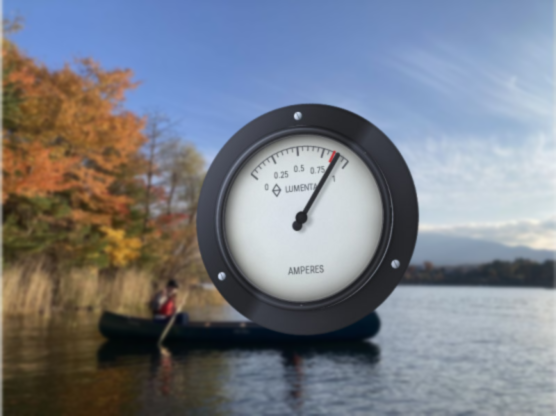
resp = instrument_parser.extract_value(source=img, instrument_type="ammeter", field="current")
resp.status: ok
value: 0.9 A
